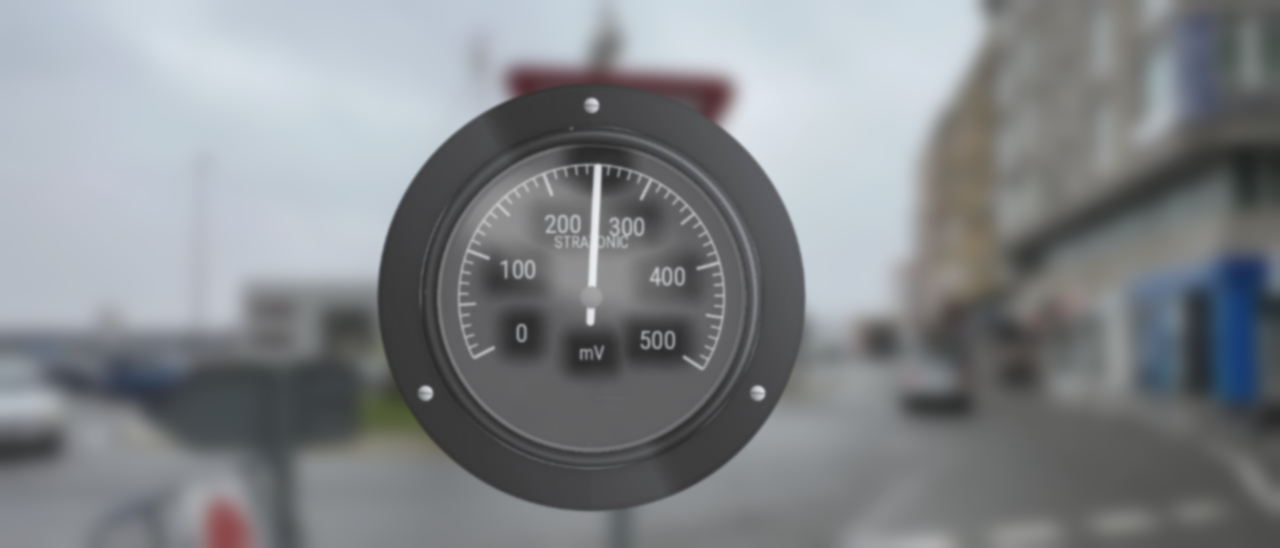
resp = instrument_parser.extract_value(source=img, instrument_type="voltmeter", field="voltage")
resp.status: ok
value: 250 mV
